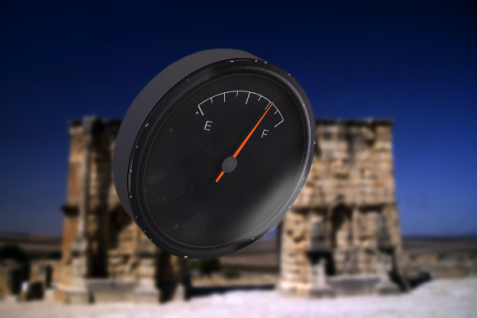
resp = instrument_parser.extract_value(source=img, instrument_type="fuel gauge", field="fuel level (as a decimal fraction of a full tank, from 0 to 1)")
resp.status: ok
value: 0.75
